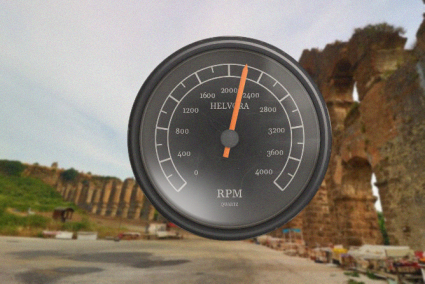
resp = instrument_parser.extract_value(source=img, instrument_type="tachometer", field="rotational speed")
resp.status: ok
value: 2200 rpm
